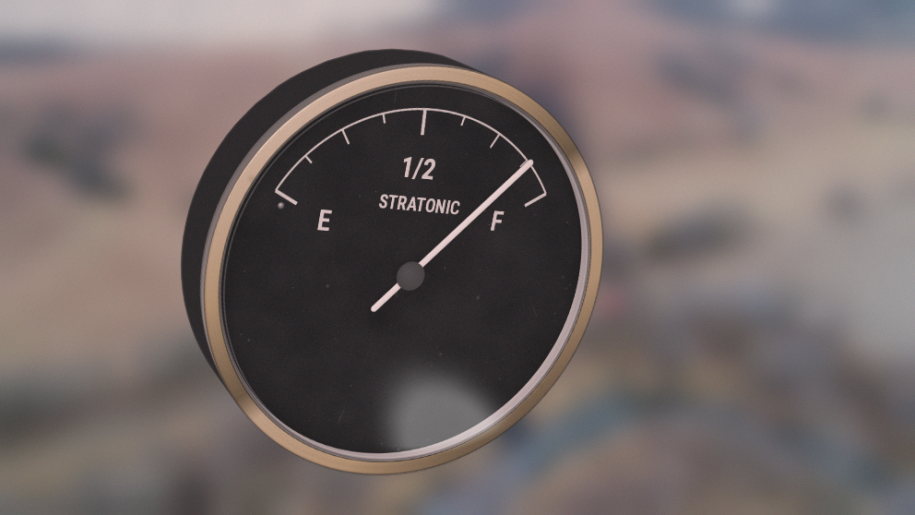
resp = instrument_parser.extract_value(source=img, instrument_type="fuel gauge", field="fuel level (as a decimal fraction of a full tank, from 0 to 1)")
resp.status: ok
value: 0.875
